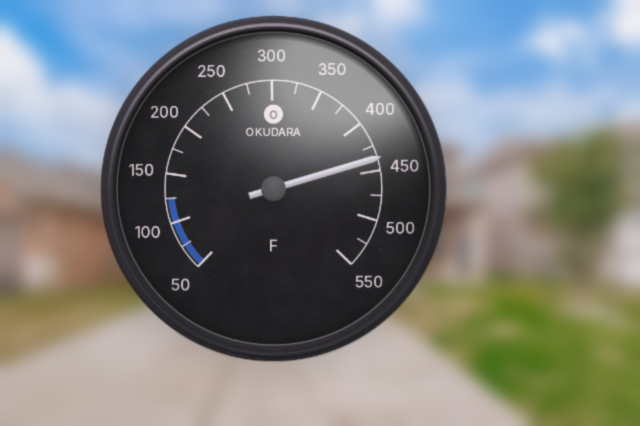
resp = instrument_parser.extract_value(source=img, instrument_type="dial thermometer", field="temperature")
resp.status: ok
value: 437.5 °F
